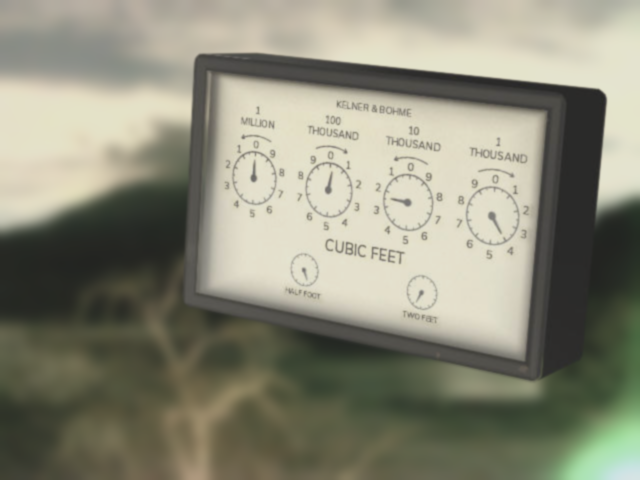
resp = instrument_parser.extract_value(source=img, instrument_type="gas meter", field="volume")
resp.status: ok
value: 2400 ft³
